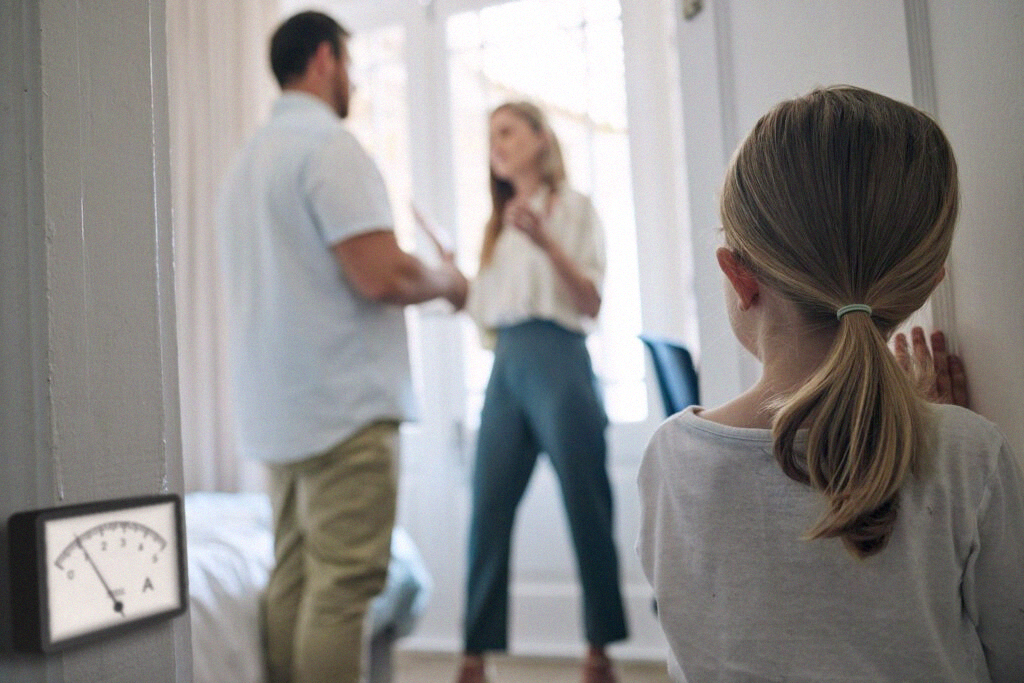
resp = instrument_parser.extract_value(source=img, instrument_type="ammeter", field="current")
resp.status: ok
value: 1 A
